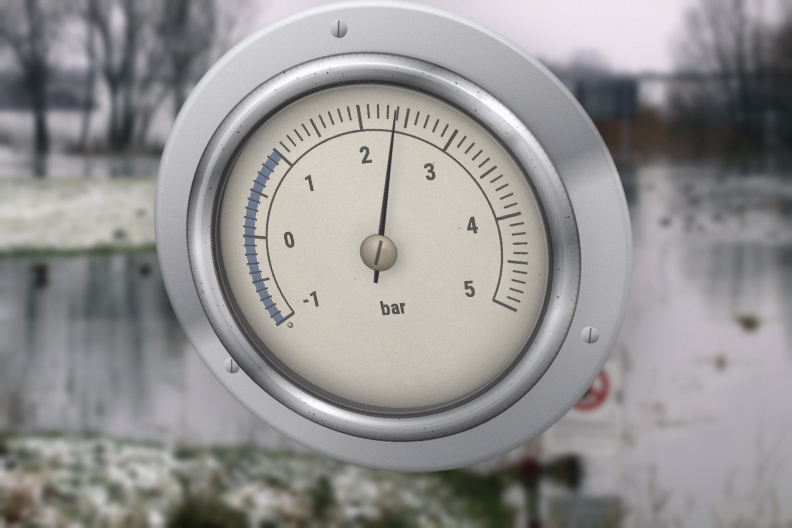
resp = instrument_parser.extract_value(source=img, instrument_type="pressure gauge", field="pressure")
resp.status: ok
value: 2.4 bar
